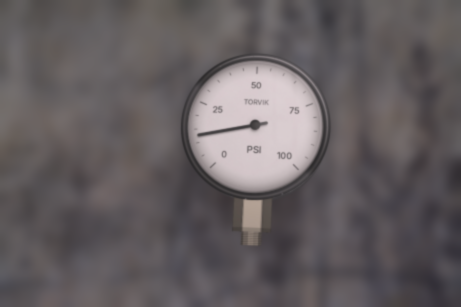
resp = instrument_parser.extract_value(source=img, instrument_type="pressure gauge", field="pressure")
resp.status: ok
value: 12.5 psi
